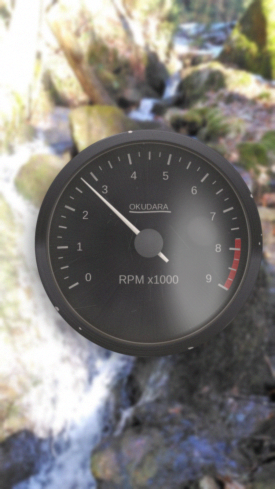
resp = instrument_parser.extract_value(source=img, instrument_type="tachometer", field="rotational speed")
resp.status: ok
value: 2750 rpm
